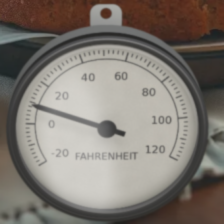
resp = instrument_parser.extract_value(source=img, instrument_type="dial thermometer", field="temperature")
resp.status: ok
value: 10 °F
